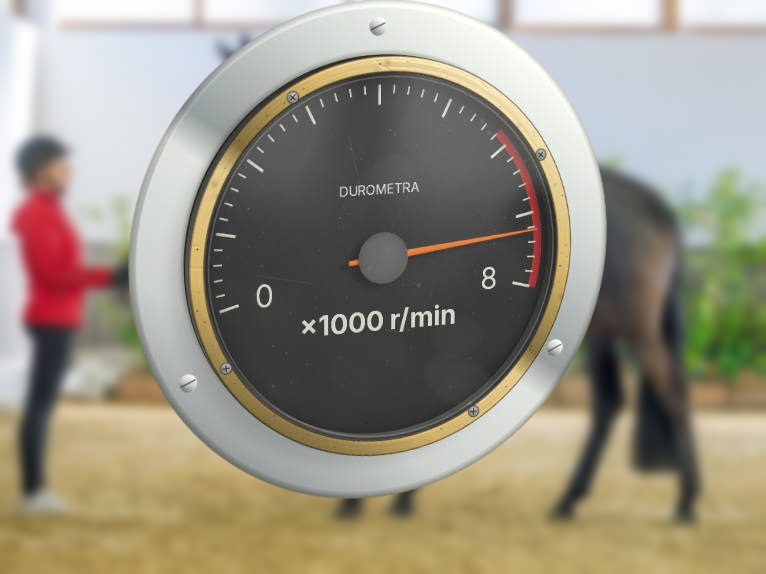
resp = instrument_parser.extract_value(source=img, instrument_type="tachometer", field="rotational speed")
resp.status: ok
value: 7200 rpm
